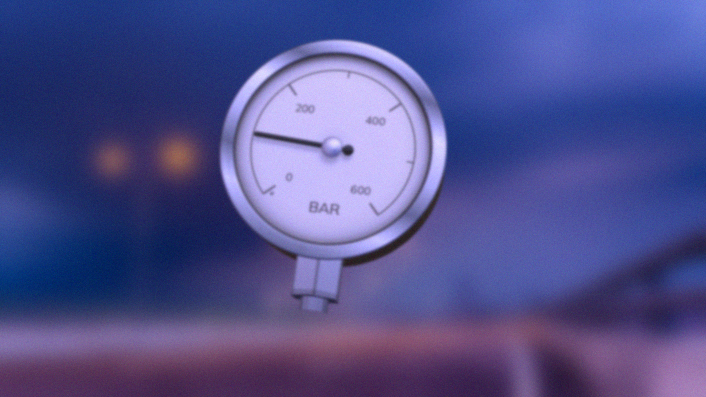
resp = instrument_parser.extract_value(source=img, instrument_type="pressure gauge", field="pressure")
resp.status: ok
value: 100 bar
